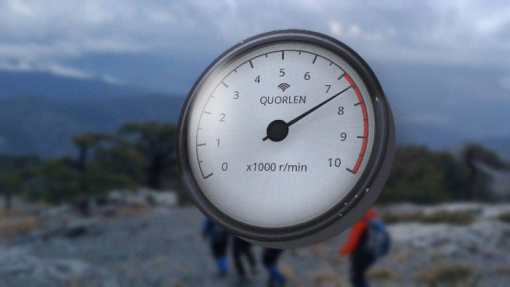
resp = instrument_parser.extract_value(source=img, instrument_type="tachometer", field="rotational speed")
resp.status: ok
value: 7500 rpm
